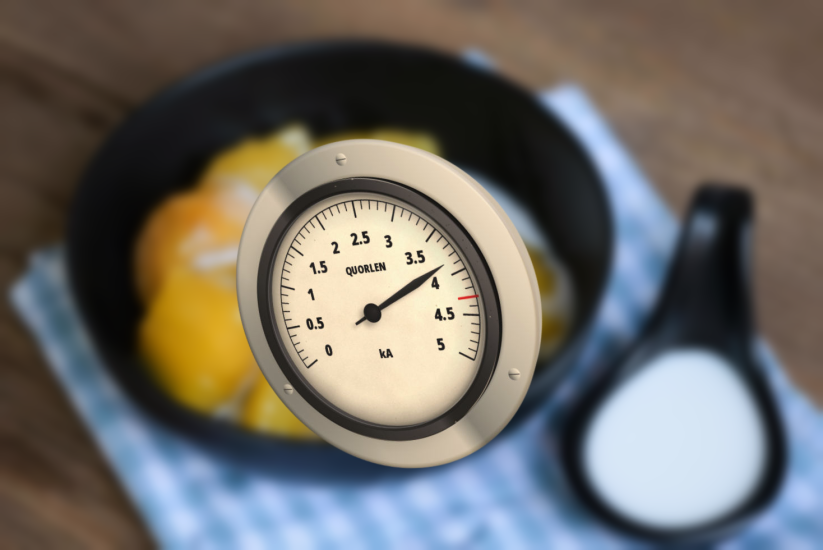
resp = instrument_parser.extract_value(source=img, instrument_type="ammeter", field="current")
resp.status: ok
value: 3.85 kA
